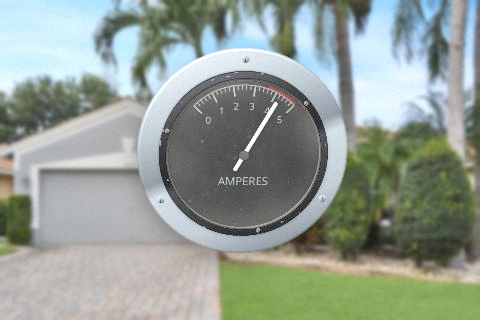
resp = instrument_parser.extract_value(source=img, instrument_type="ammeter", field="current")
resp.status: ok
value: 4.2 A
